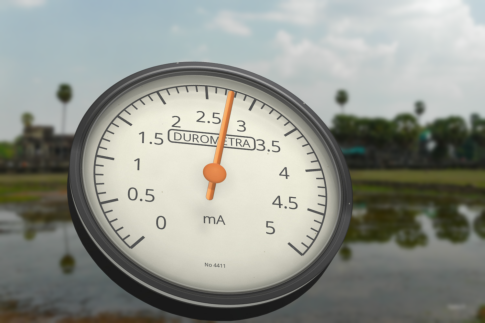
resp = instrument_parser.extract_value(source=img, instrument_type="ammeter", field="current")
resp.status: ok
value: 2.75 mA
